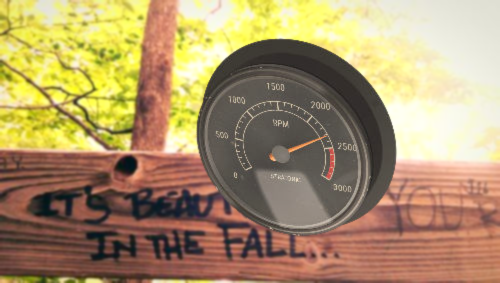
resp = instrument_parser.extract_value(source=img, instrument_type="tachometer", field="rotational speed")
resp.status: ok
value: 2300 rpm
